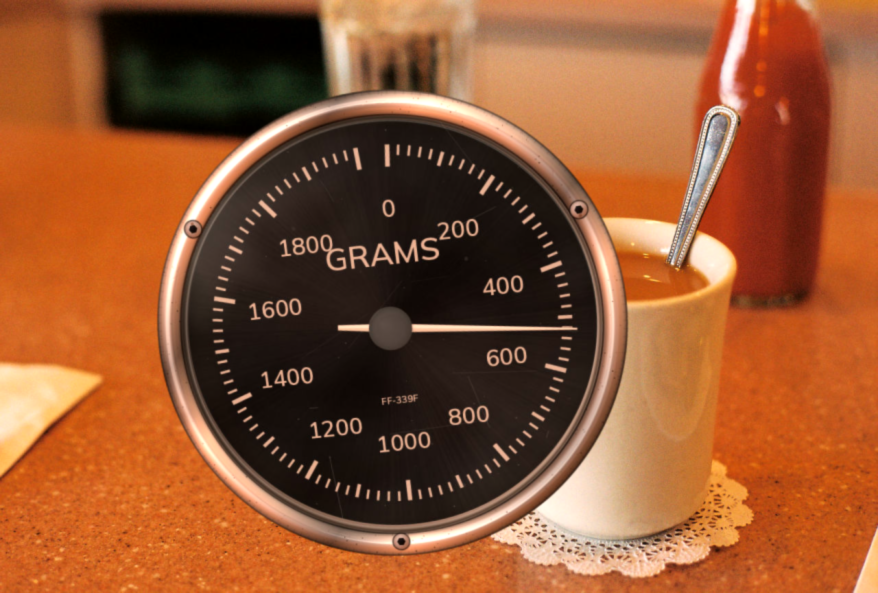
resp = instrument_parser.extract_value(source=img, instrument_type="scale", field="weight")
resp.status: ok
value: 520 g
